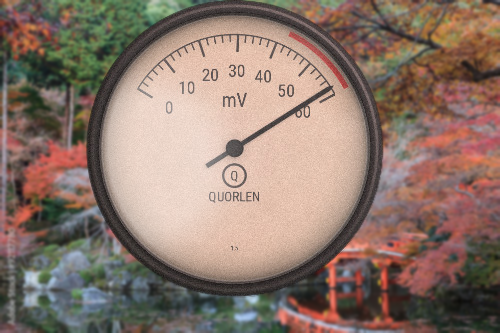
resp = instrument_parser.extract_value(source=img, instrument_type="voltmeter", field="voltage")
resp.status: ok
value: 58 mV
